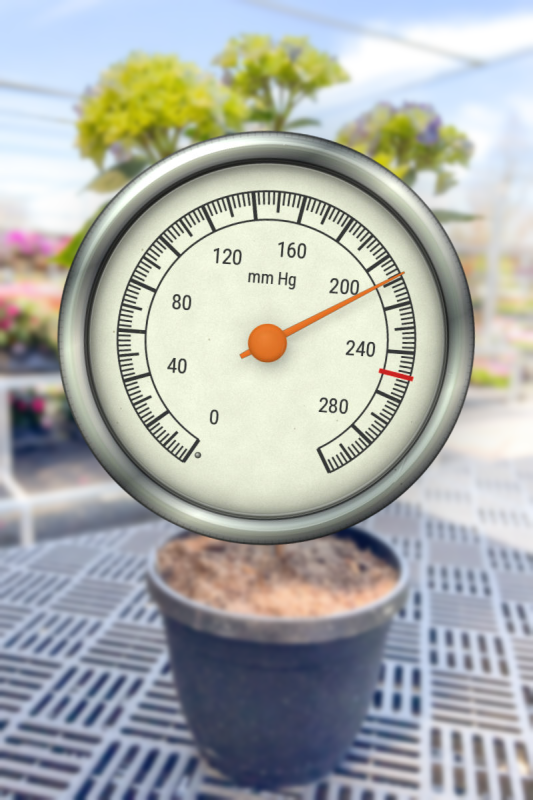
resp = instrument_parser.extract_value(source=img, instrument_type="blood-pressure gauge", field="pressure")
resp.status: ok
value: 208 mmHg
